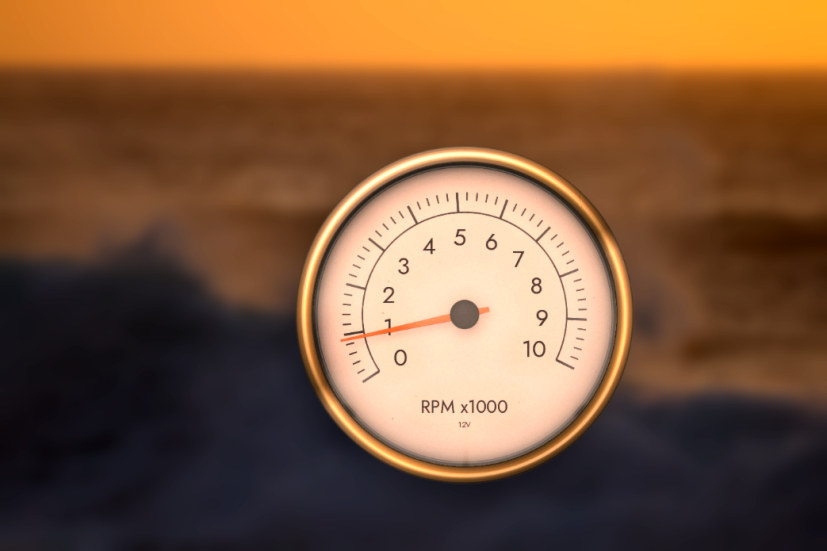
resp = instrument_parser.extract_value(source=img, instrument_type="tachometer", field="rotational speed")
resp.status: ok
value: 900 rpm
